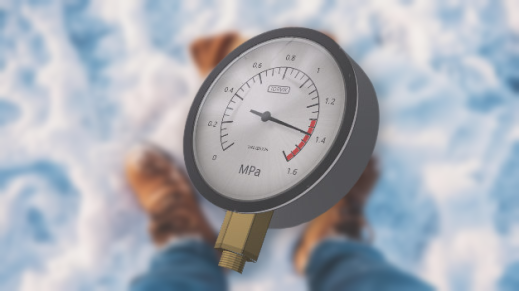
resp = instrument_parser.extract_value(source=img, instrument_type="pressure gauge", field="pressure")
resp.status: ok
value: 1.4 MPa
